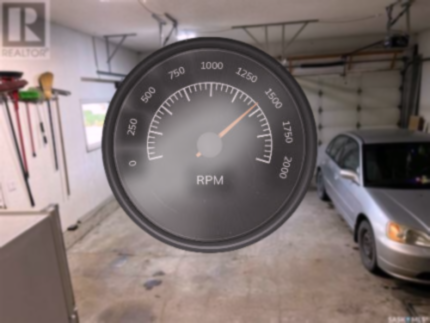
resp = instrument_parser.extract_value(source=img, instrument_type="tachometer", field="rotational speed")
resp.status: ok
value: 1450 rpm
